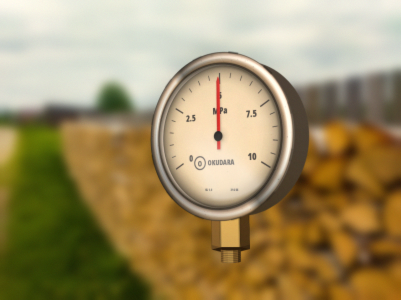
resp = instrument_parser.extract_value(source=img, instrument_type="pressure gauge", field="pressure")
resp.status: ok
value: 5 MPa
